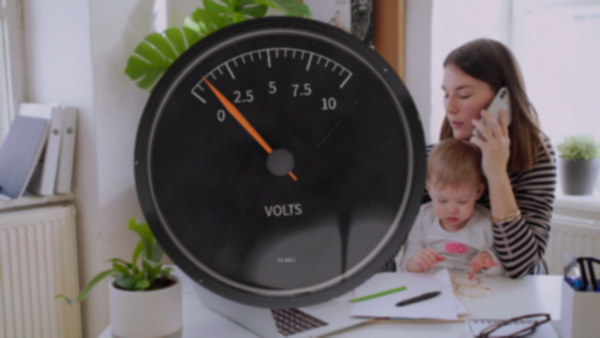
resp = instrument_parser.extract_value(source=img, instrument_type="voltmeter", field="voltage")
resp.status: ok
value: 1 V
